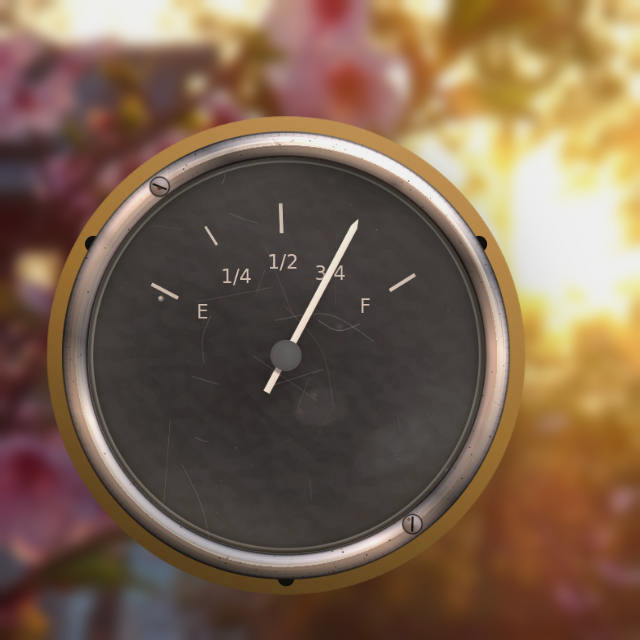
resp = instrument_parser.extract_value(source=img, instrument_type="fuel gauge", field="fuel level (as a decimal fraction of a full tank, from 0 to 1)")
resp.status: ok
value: 0.75
